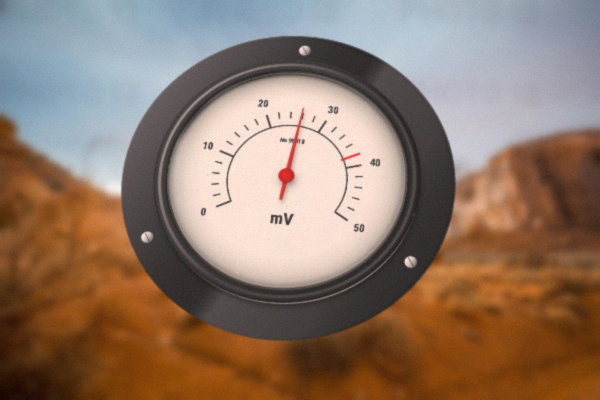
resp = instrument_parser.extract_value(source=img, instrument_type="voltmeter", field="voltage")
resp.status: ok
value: 26 mV
